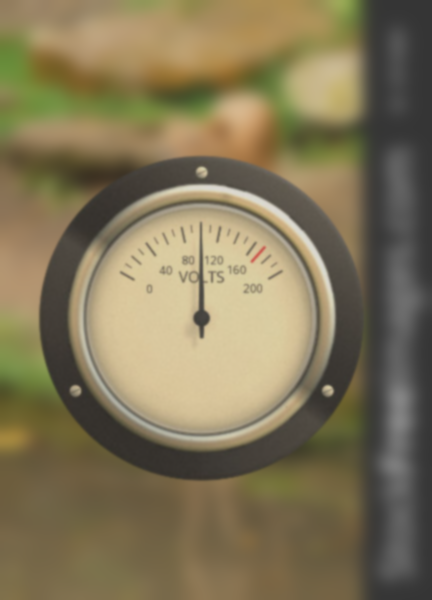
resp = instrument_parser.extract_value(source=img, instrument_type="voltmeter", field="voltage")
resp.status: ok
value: 100 V
